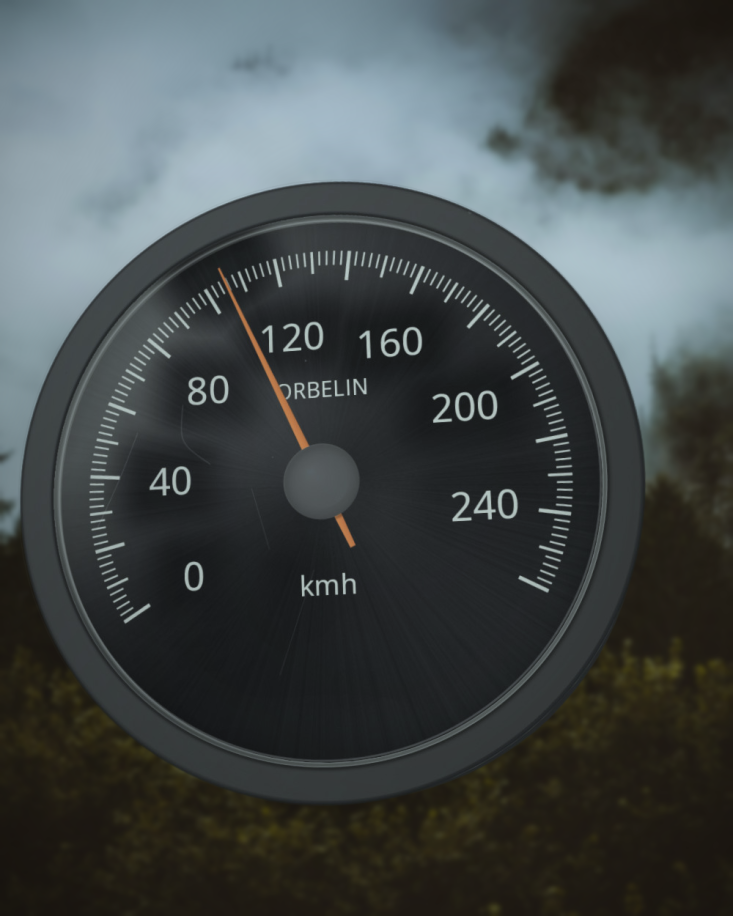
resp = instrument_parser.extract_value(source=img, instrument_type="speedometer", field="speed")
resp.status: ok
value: 106 km/h
